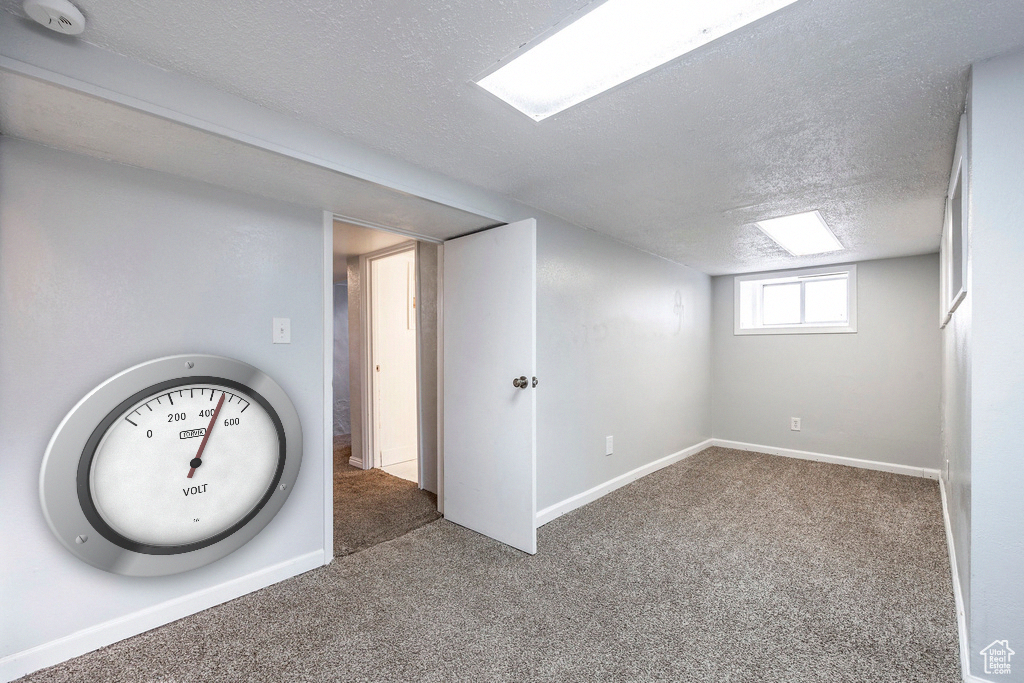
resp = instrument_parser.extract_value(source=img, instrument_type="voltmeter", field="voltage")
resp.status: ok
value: 450 V
